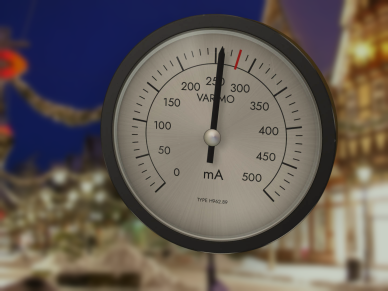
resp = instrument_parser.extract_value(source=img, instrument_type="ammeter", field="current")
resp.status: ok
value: 260 mA
